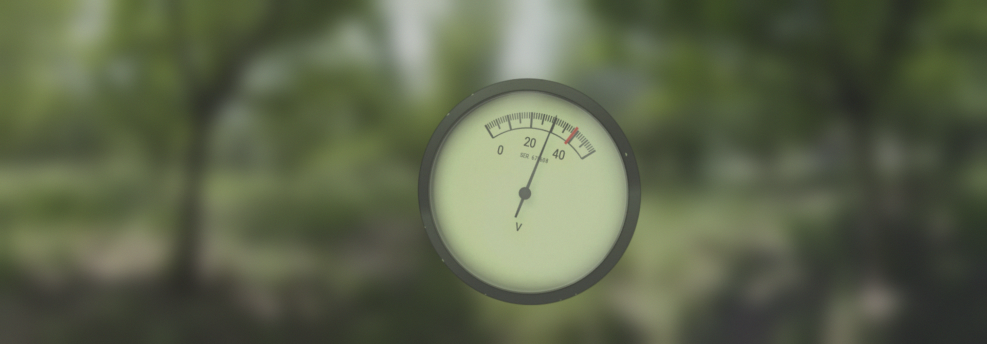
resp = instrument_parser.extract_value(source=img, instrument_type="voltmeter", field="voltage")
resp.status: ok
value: 30 V
